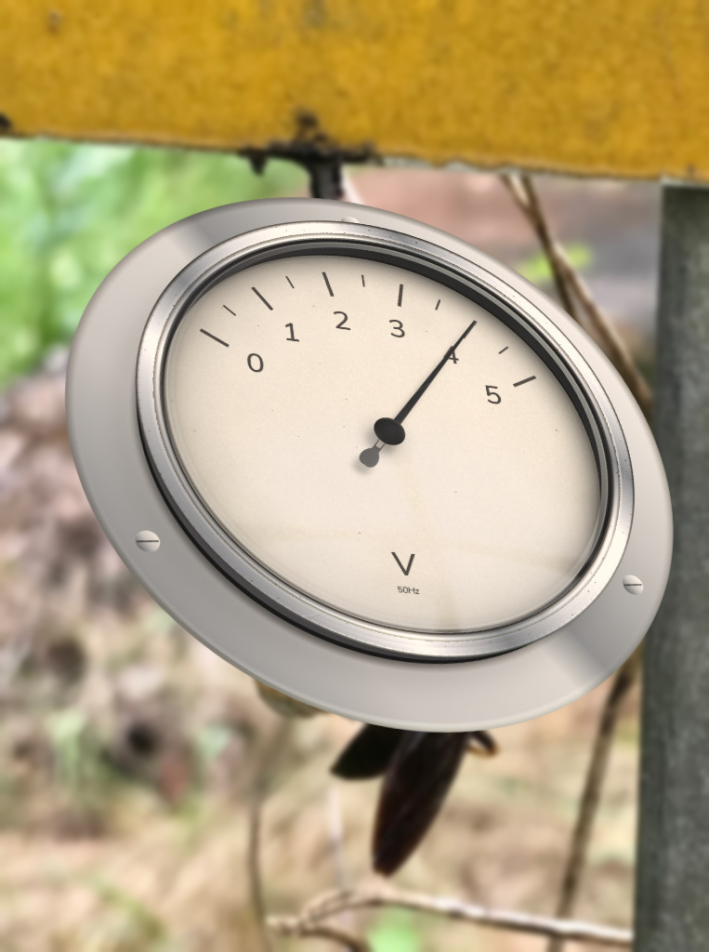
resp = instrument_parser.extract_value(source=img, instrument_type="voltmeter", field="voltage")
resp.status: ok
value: 4 V
